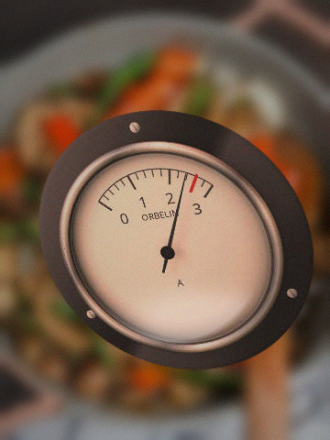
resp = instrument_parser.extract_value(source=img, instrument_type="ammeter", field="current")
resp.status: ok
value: 2.4 A
